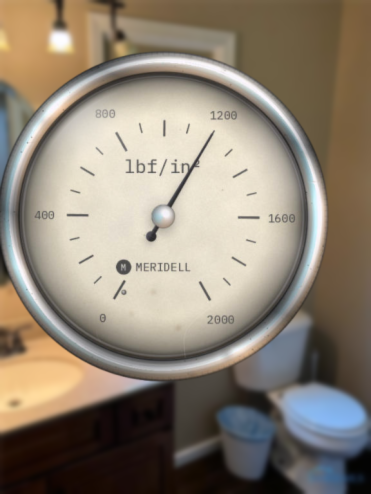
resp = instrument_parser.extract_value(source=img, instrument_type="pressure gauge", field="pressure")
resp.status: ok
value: 1200 psi
